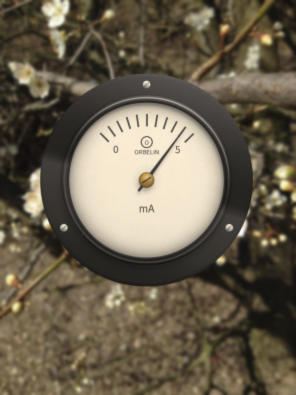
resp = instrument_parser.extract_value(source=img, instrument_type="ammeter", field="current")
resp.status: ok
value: 4.5 mA
